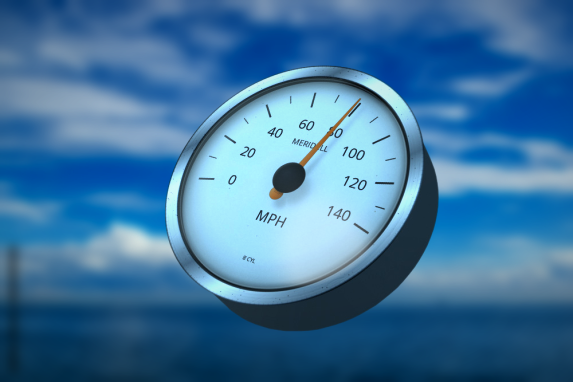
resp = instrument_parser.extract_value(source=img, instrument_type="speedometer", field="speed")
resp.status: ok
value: 80 mph
